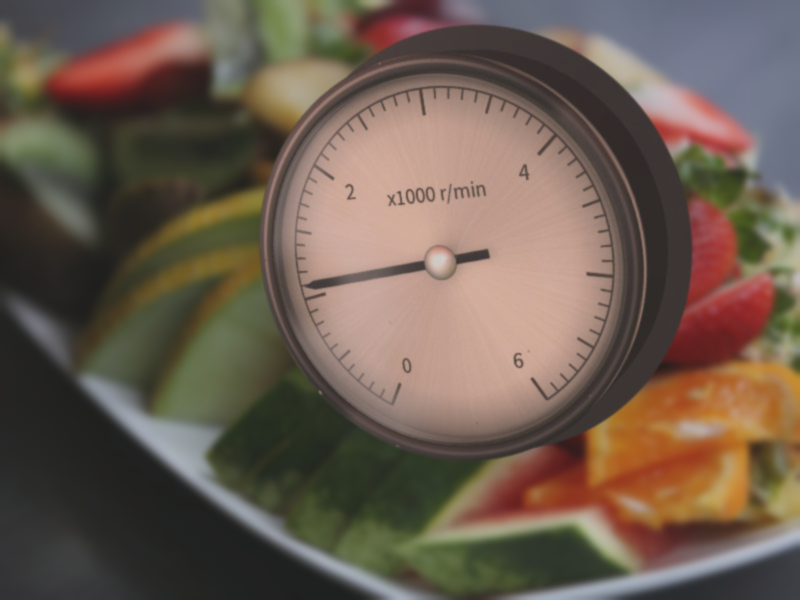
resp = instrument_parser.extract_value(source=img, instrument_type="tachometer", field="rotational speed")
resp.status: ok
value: 1100 rpm
